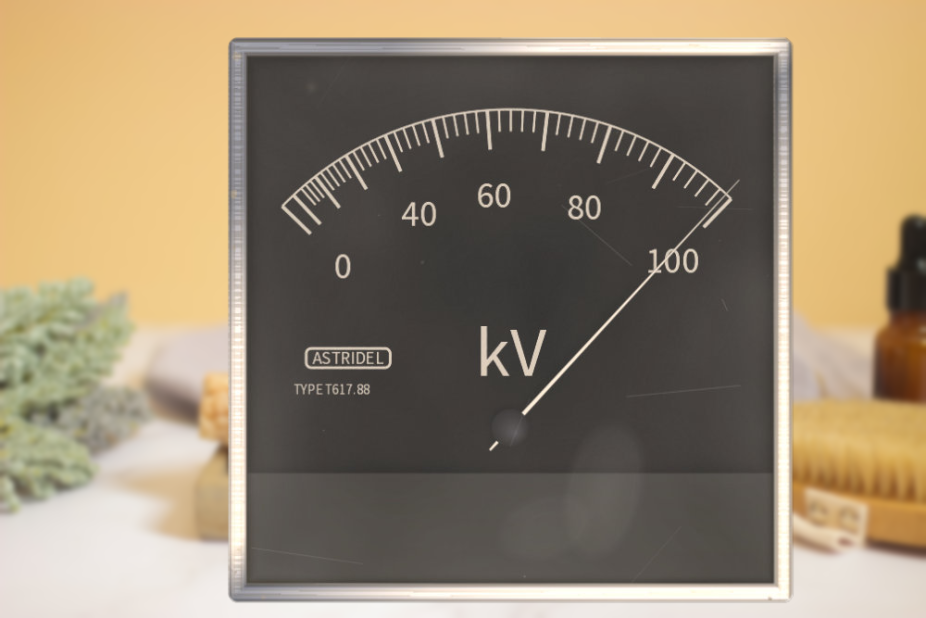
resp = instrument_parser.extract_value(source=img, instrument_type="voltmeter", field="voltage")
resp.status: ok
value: 99 kV
